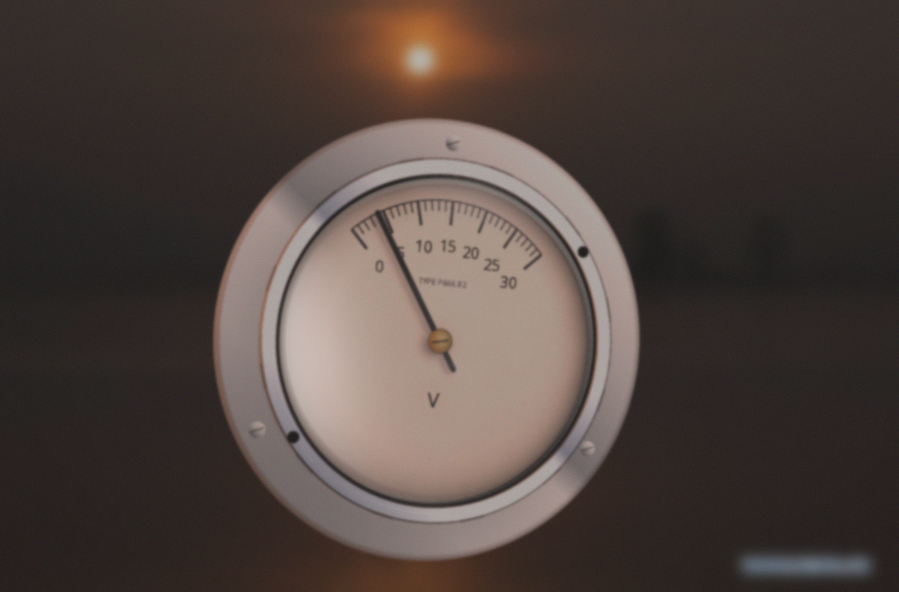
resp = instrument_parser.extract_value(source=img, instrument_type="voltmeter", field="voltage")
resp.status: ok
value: 4 V
